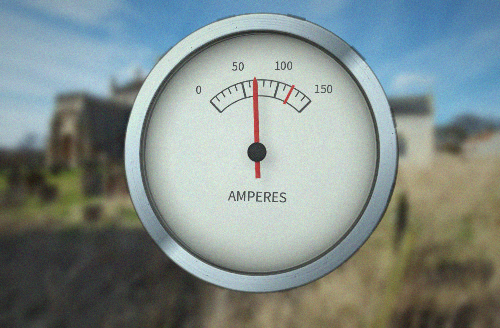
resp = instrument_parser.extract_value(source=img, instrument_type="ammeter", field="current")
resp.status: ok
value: 70 A
